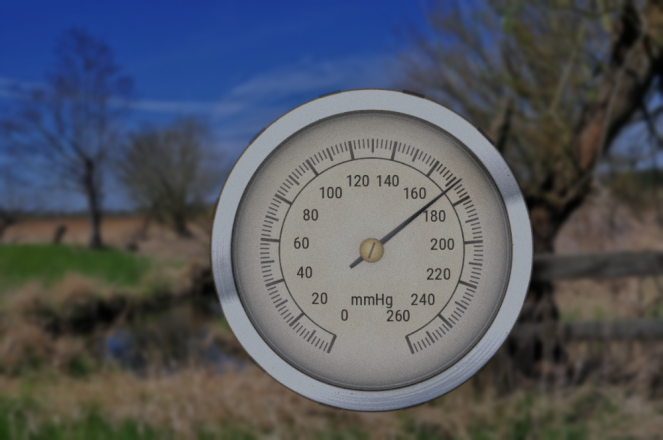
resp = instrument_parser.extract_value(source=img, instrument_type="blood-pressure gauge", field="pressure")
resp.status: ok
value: 172 mmHg
